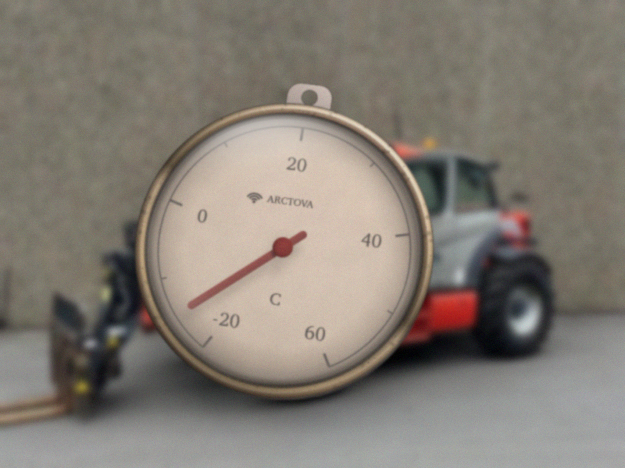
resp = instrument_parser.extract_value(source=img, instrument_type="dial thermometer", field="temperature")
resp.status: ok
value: -15 °C
